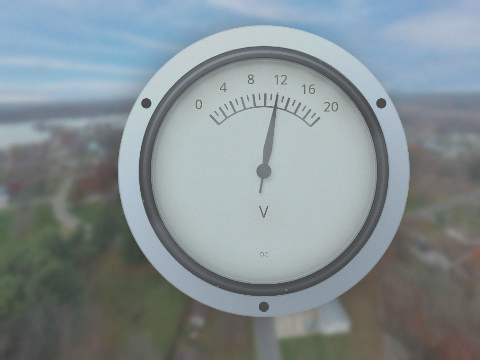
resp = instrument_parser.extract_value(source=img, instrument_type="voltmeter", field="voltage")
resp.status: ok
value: 12 V
